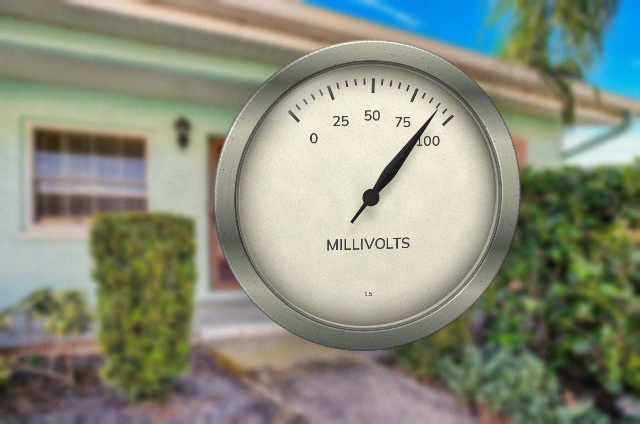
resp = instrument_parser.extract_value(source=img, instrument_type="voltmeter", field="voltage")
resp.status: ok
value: 90 mV
